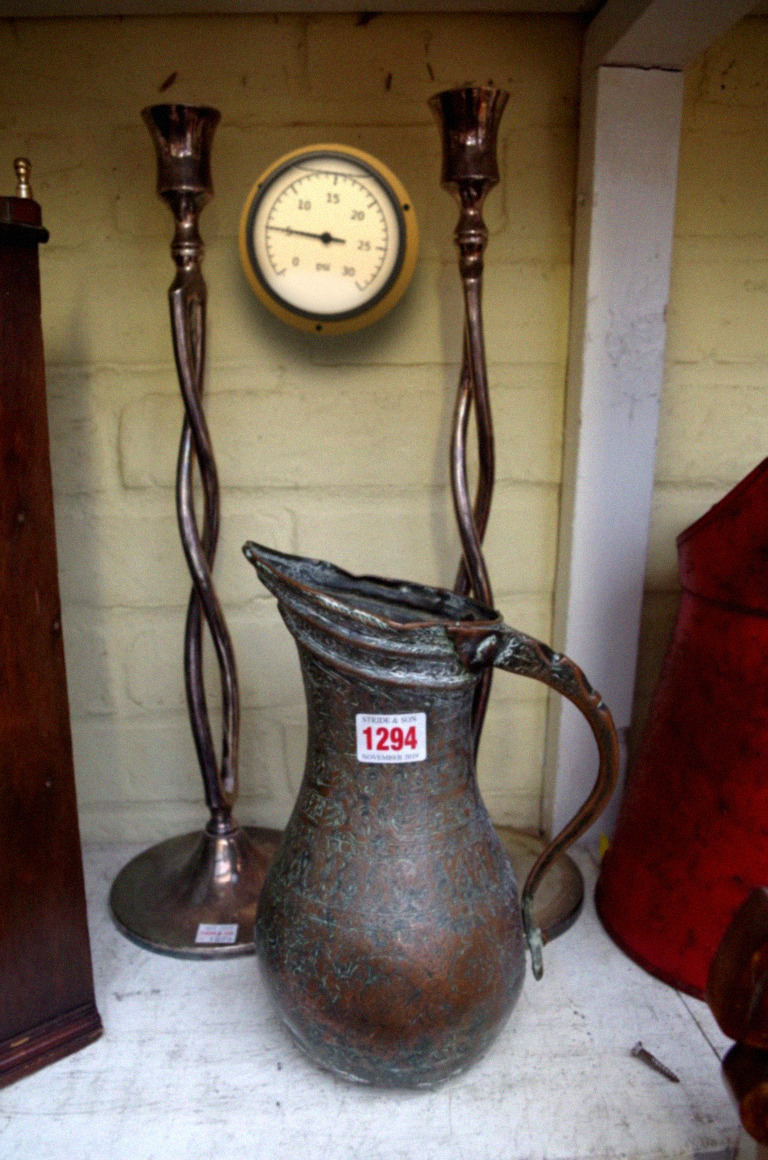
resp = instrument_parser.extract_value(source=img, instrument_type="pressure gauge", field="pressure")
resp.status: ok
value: 5 psi
